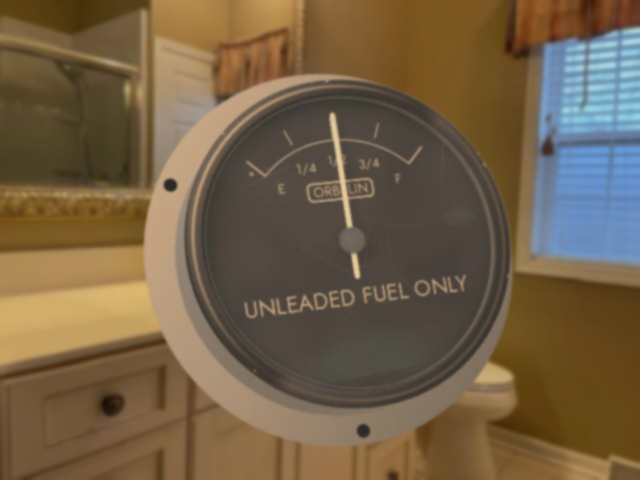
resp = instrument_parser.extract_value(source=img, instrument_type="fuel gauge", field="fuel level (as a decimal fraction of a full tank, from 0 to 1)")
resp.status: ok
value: 0.5
